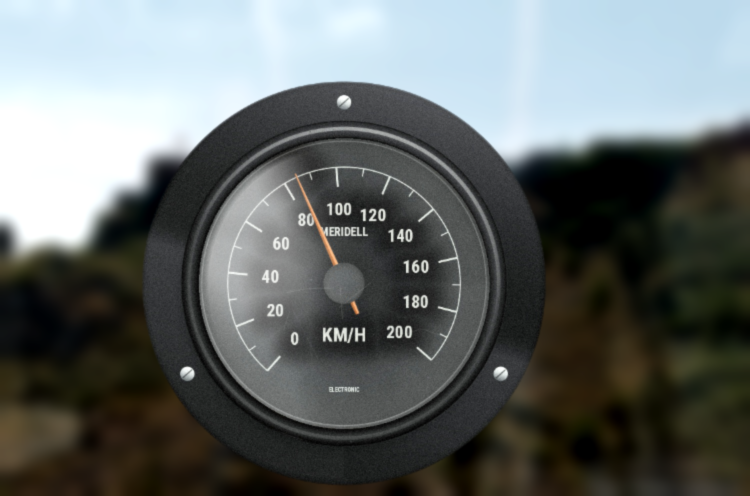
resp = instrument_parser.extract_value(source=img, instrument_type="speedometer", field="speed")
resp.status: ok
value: 85 km/h
